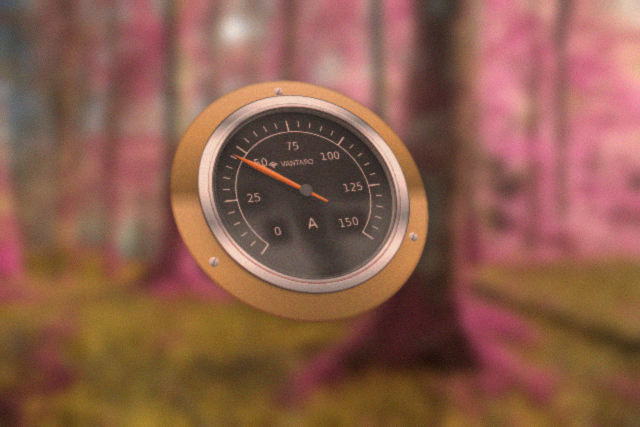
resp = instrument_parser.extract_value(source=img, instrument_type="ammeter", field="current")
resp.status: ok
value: 45 A
